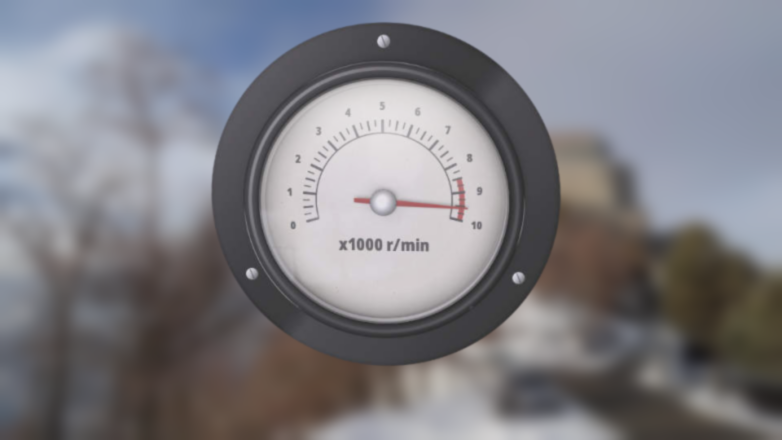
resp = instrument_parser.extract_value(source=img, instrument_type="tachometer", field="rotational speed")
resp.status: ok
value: 9500 rpm
